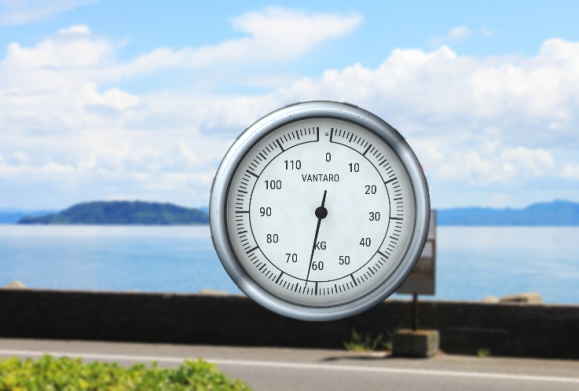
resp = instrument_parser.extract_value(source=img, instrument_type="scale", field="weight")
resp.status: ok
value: 63 kg
